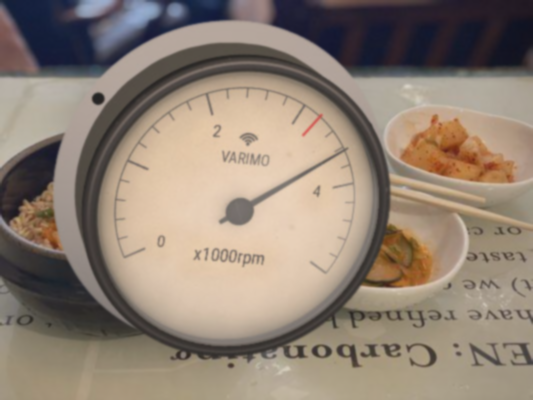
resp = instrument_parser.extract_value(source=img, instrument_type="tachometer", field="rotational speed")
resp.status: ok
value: 3600 rpm
